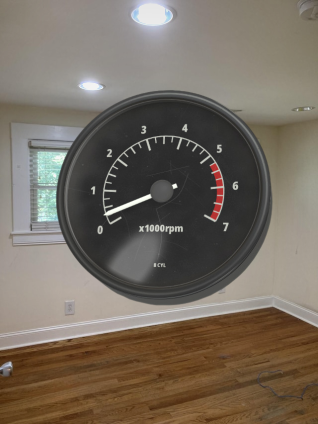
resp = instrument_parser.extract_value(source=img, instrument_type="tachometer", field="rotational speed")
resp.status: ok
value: 250 rpm
